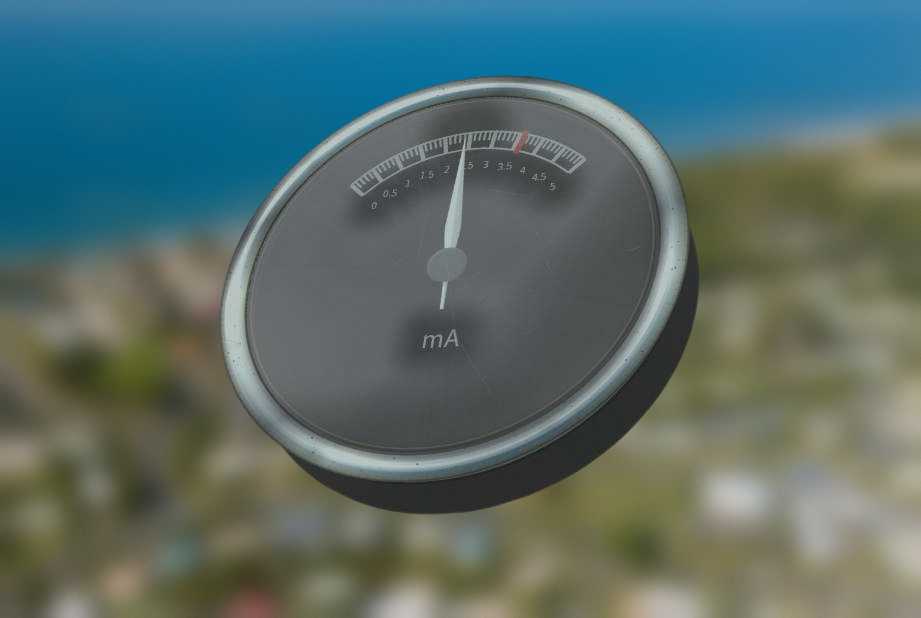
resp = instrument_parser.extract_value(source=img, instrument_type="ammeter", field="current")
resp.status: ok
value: 2.5 mA
